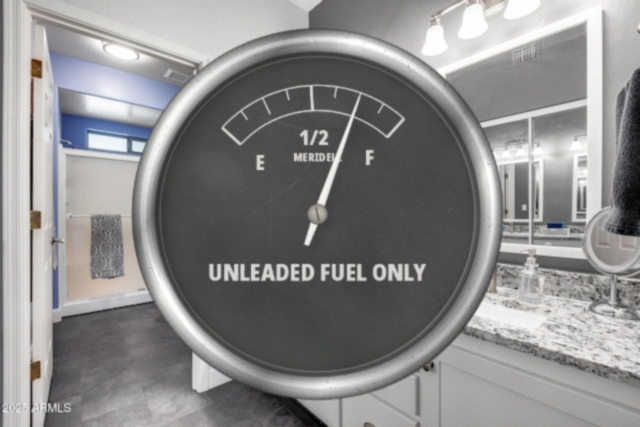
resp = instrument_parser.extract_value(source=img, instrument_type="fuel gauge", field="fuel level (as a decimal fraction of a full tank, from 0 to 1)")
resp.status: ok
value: 0.75
